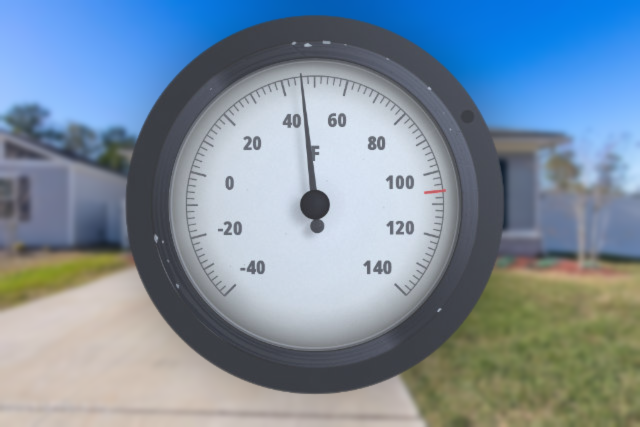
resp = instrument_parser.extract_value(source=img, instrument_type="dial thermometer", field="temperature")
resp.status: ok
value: 46 °F
